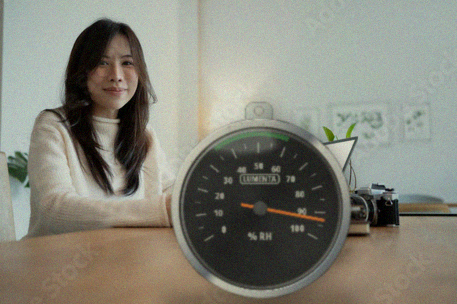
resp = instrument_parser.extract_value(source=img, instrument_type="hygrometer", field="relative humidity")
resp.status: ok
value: 92.5 %
